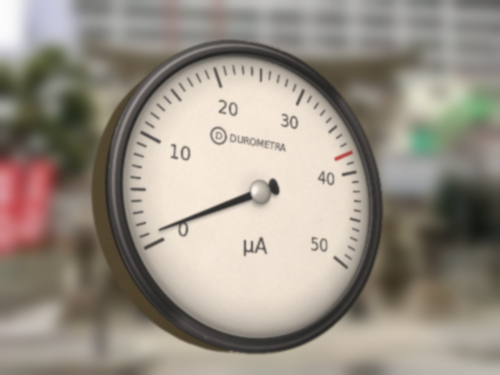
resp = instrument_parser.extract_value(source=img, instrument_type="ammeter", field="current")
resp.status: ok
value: 1 µA
